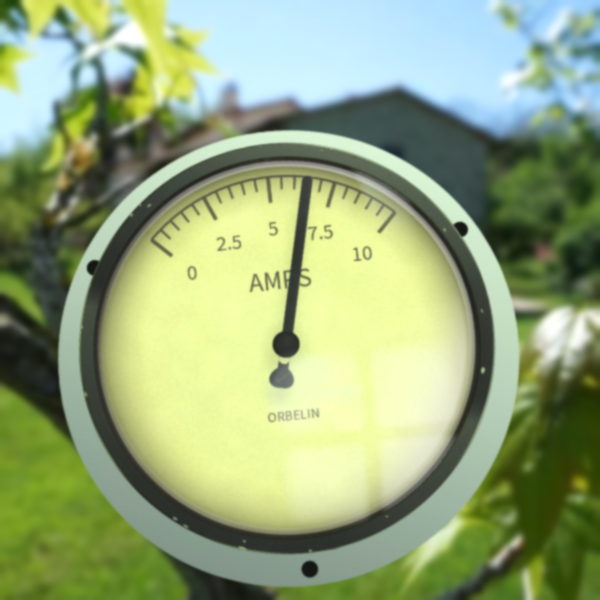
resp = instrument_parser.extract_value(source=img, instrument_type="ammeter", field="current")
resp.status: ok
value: 6.5 A
